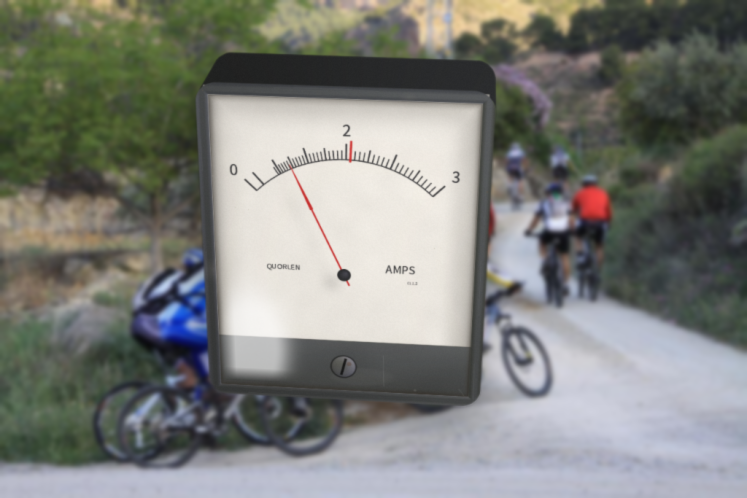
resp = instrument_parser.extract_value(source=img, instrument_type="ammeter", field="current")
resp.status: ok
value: 1.25 A
